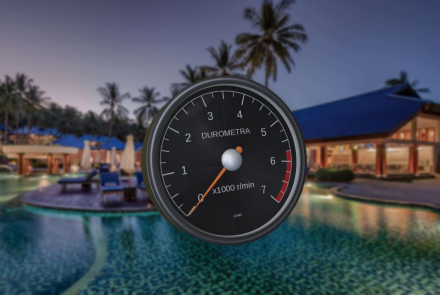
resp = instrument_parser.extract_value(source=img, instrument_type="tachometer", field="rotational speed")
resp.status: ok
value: 0 rpm
